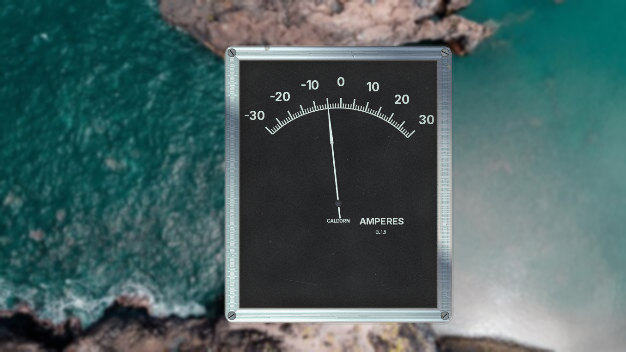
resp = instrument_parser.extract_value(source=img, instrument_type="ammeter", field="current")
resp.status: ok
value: -5 A
